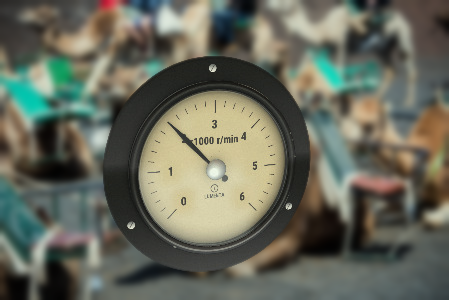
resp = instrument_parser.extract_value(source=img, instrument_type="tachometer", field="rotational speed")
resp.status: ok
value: 2000 rpm
